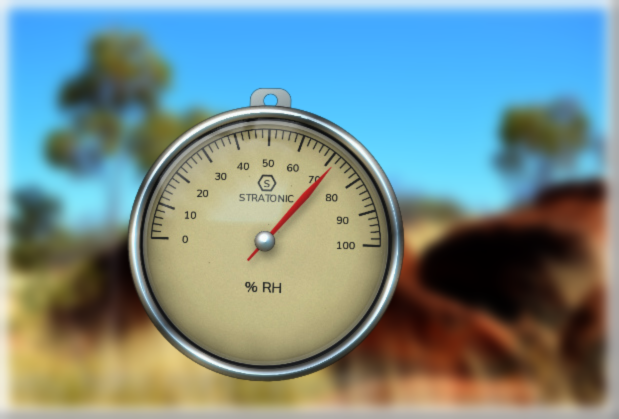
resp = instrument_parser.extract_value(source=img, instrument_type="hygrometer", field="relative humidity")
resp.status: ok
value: 72 %
